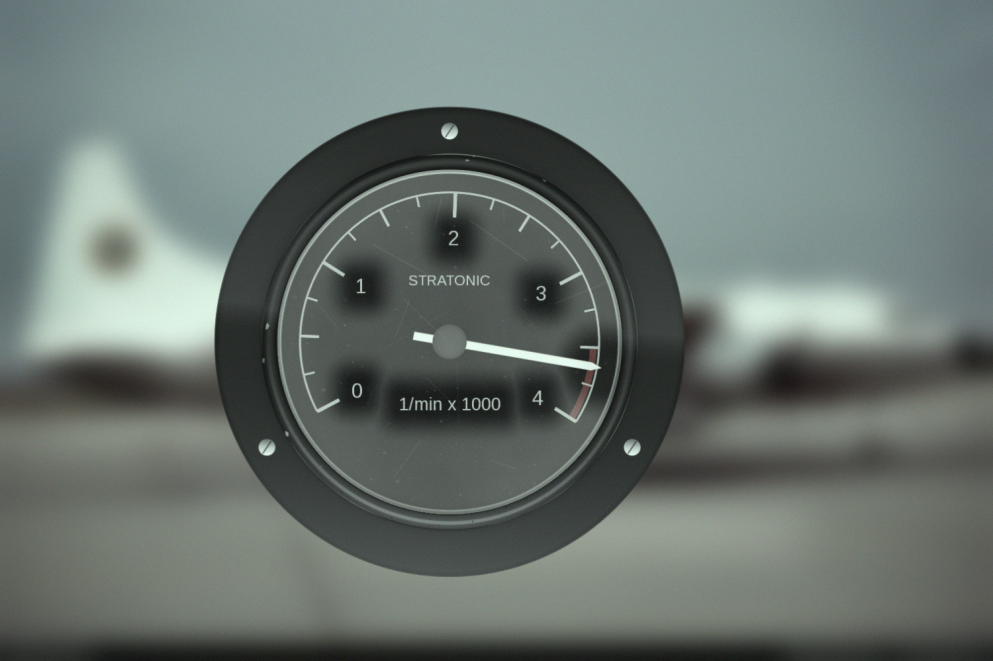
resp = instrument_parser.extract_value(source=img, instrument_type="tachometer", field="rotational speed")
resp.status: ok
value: 3625 rpm
